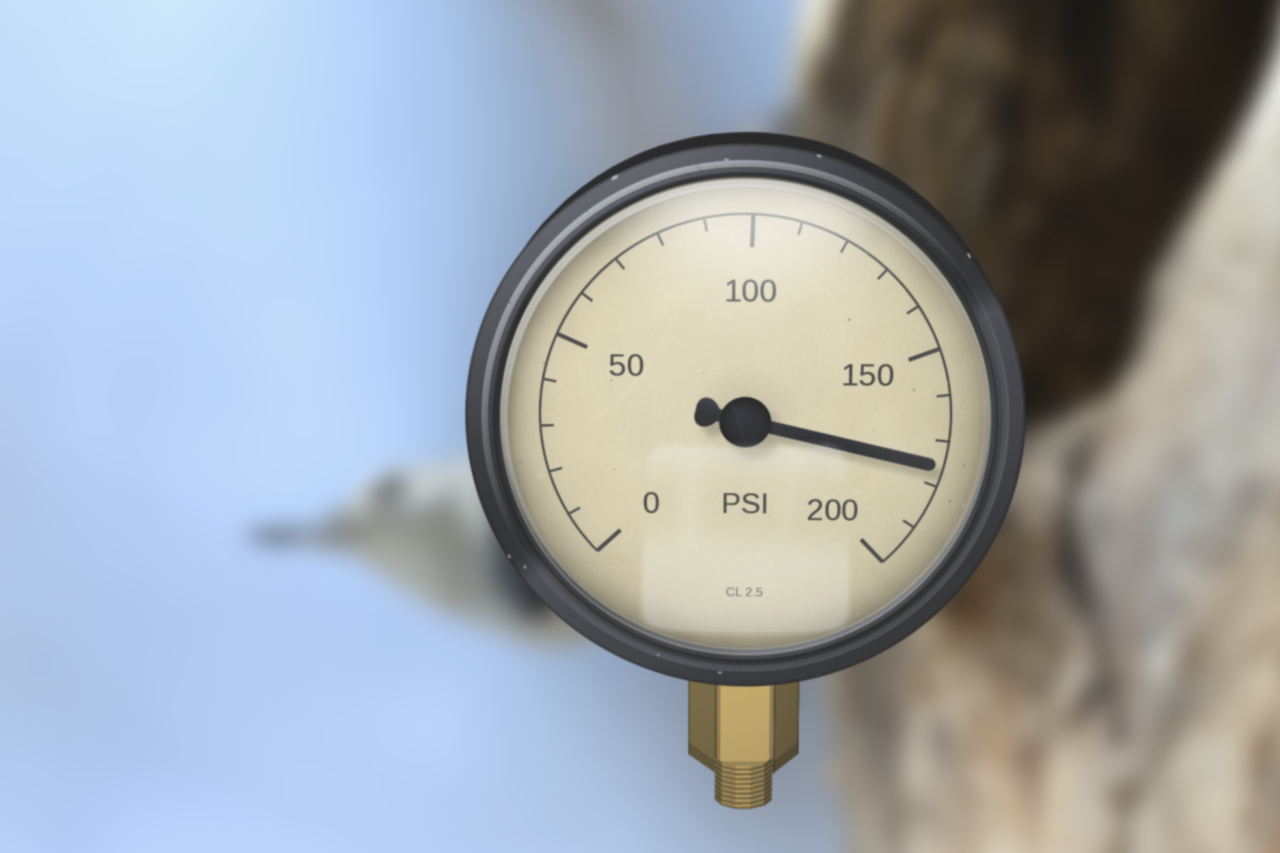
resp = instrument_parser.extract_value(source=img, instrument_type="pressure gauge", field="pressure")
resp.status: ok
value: 175 psi
